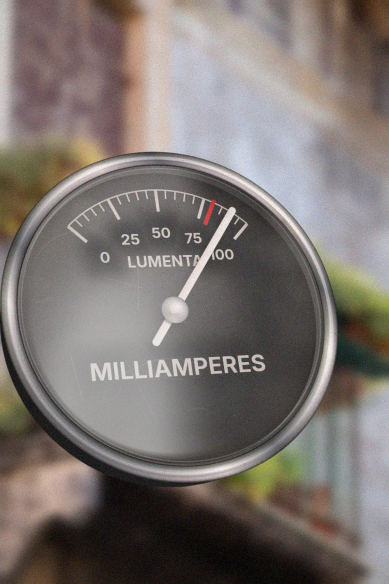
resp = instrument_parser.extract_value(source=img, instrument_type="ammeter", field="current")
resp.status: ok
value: 90 mA
